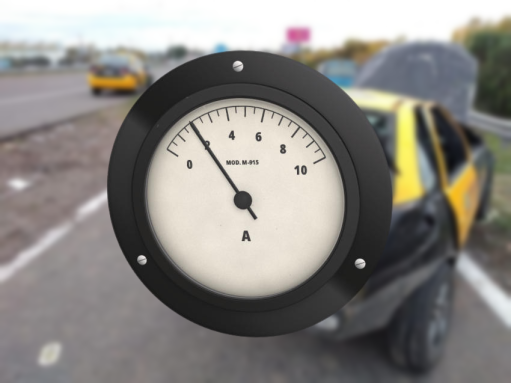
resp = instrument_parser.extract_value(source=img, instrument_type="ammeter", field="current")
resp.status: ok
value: 2 A
